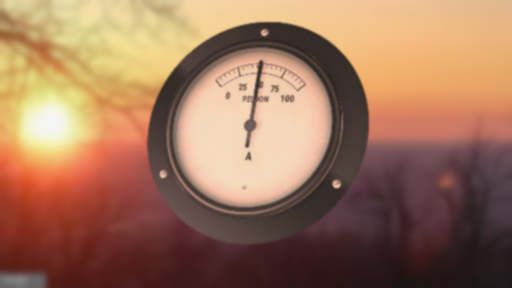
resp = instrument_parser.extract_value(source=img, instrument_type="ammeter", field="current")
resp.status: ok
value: 50 A
